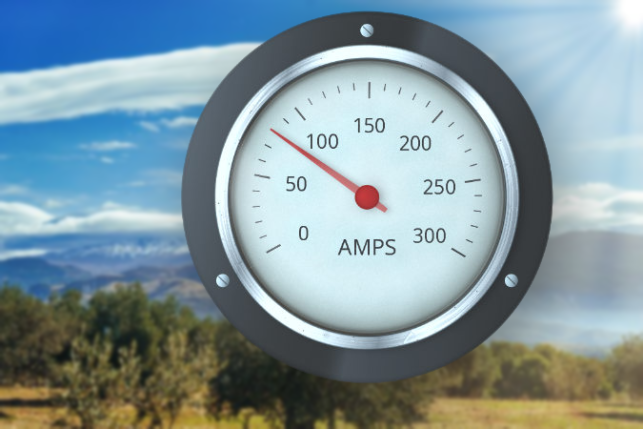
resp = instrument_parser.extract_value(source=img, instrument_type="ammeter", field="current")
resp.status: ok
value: 80 A
